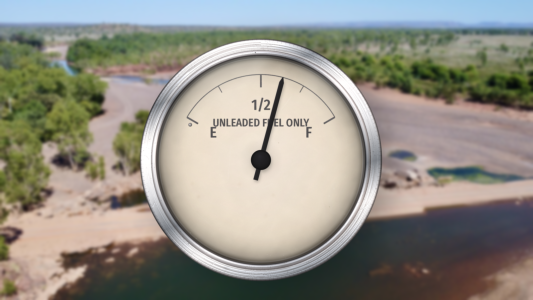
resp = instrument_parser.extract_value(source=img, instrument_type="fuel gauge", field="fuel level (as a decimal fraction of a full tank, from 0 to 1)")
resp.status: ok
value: 0.625
